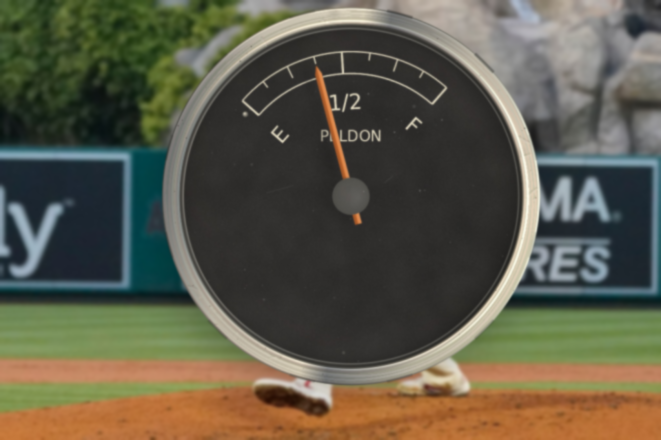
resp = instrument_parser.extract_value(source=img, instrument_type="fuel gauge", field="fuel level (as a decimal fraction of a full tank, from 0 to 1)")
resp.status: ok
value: 0.375
